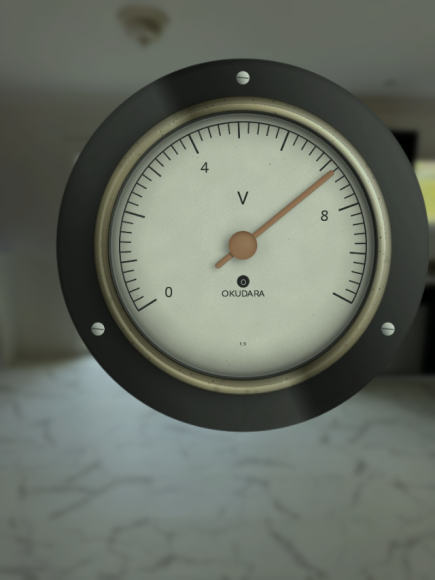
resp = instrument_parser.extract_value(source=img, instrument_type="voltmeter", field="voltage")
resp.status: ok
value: 7.2 V
